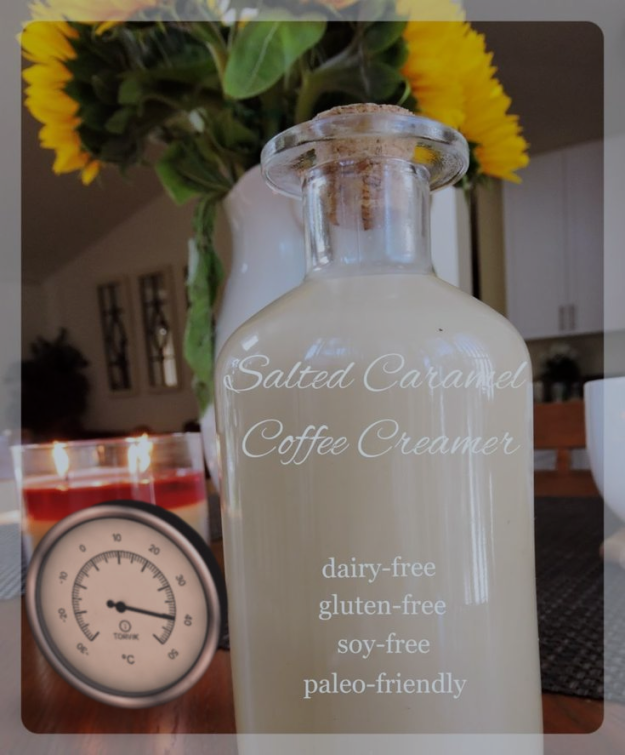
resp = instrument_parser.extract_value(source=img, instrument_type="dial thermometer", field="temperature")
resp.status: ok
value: 40 °C
